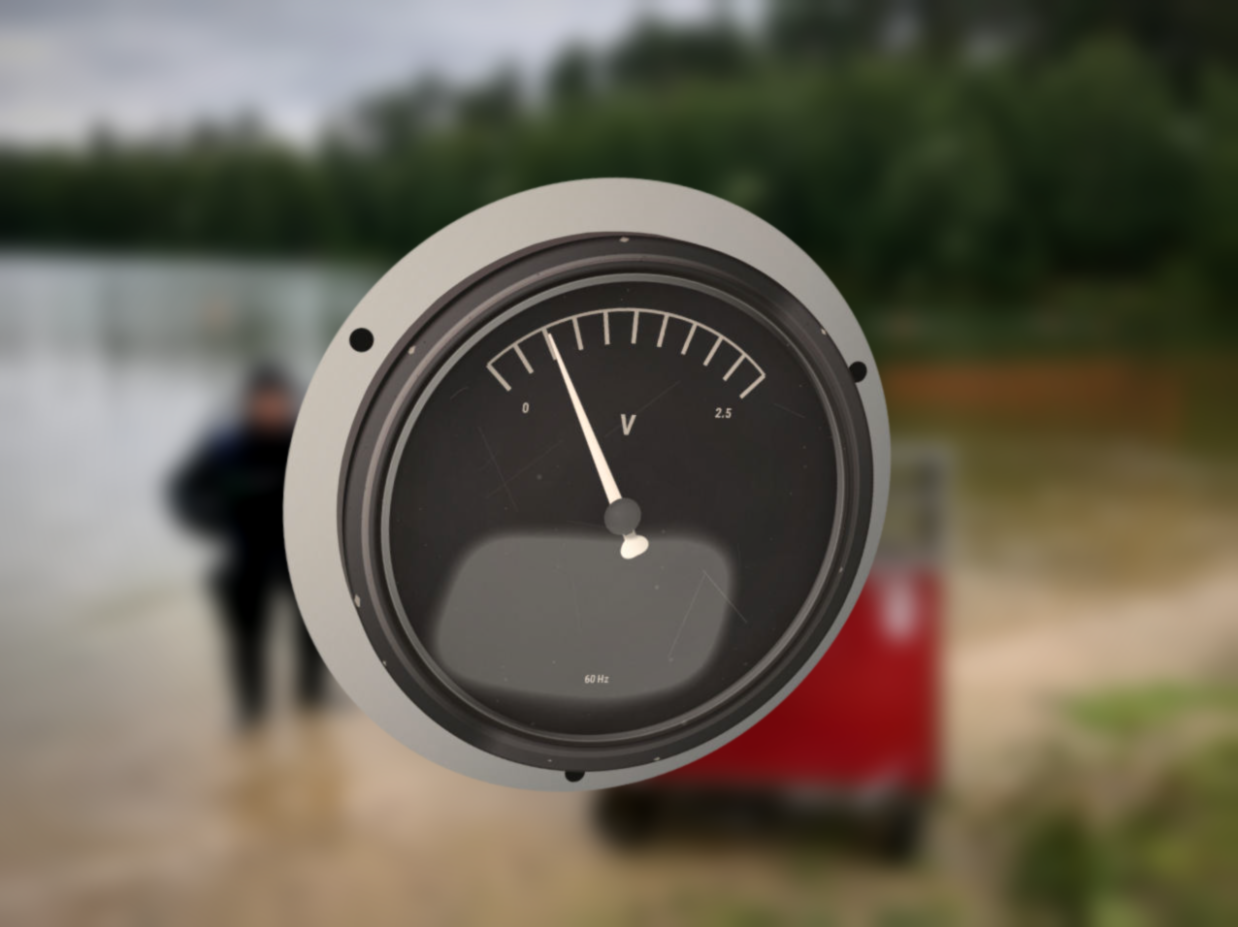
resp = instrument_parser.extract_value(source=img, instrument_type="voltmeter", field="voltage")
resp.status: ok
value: 0.5 V
